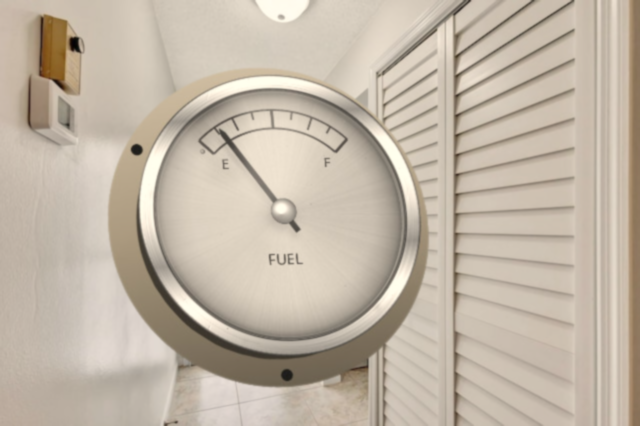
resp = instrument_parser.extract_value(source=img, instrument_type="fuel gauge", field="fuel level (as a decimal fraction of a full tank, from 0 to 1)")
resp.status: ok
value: 0.125
